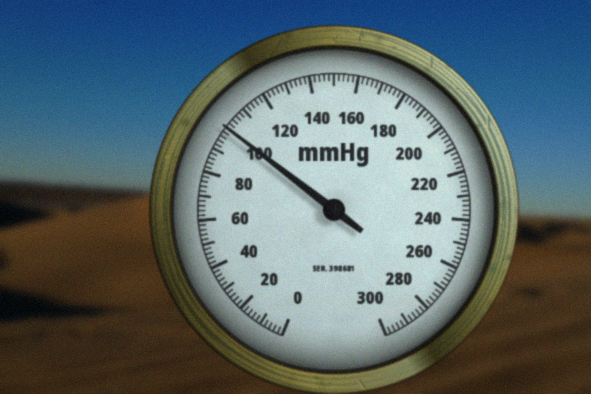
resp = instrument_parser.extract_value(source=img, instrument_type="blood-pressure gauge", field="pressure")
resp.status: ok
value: 100 mmHg
